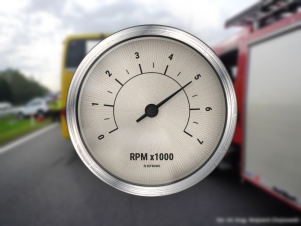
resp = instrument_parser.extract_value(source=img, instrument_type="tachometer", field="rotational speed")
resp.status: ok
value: 5000 rpm
